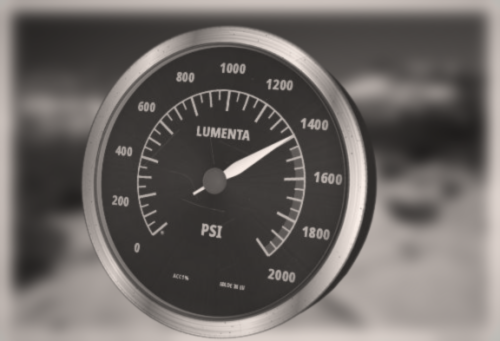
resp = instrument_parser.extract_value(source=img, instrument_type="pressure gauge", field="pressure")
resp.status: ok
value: 1400 psi
